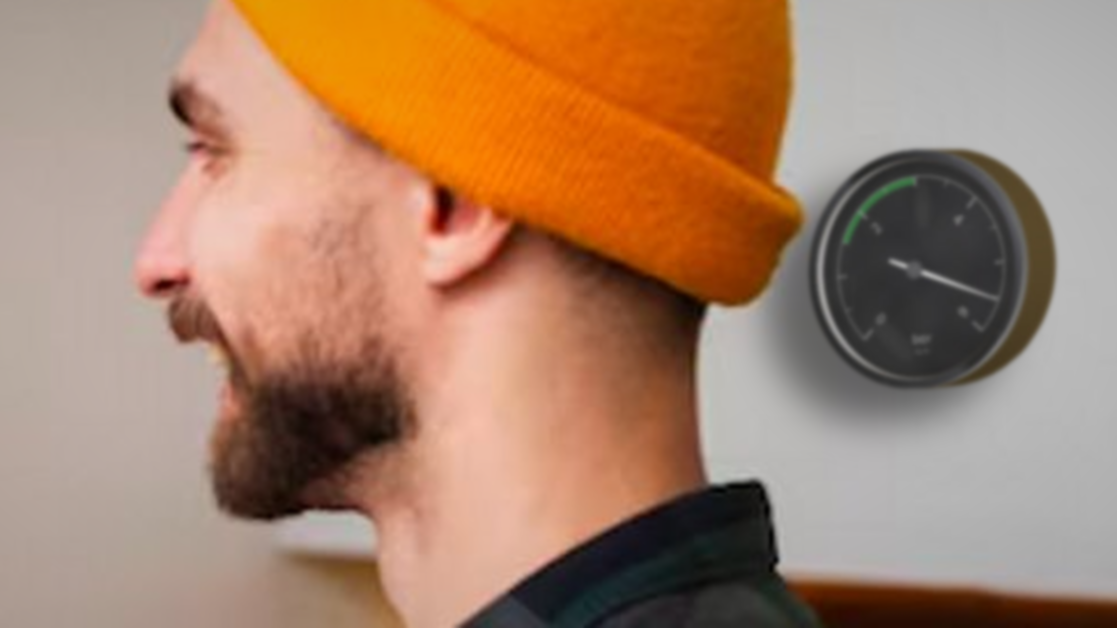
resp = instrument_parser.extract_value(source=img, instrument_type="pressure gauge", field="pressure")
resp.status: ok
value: 5.5 bar
